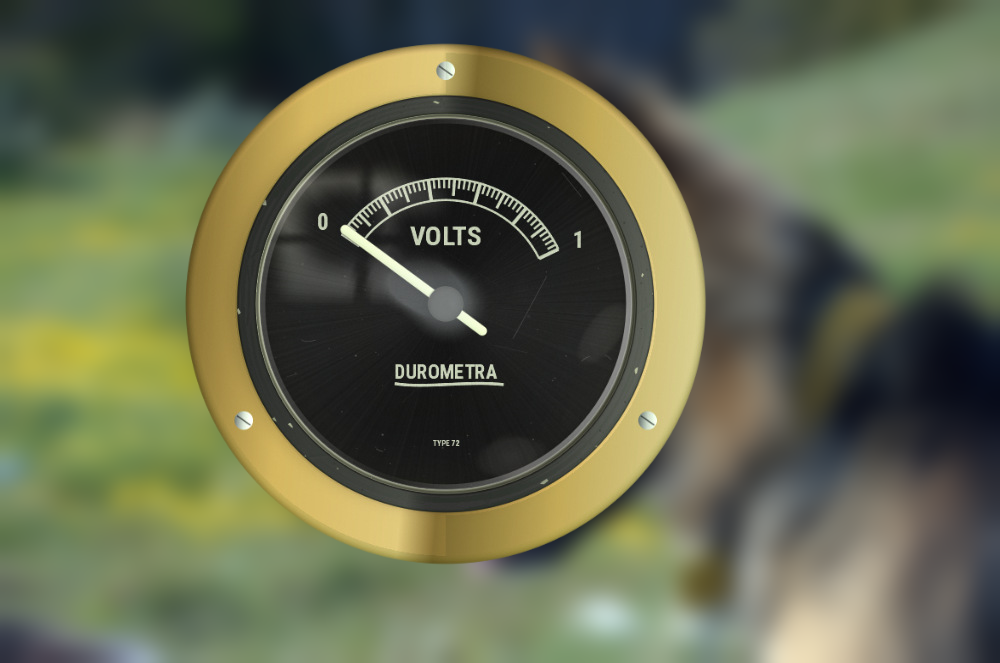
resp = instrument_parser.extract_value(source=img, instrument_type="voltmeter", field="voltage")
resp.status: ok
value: 0.02 V
